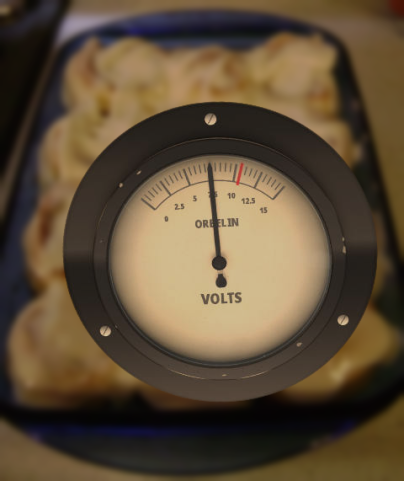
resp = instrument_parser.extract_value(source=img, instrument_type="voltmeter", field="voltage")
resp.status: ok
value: 7.5 V
